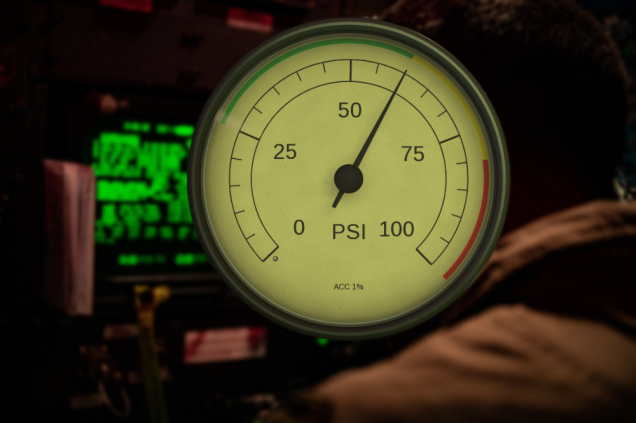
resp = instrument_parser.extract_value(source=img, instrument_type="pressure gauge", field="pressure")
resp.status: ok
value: 60 psi
